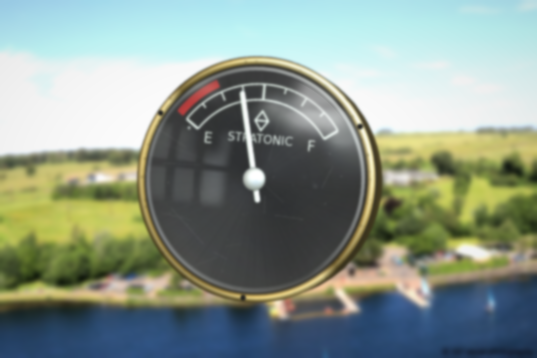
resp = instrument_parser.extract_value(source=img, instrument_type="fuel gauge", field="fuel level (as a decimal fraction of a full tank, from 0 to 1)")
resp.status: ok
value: 0.375
